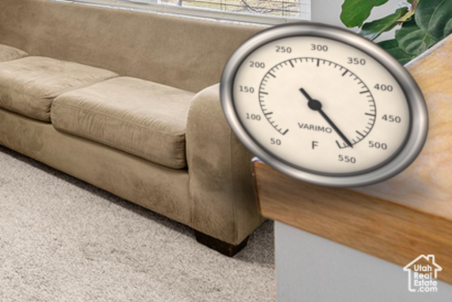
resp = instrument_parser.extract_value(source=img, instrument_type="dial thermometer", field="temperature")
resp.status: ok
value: 530 °F
